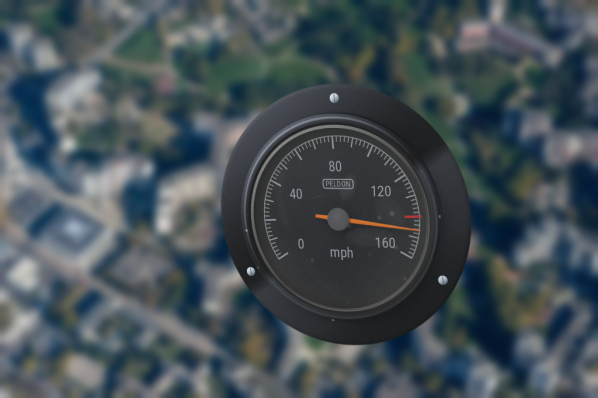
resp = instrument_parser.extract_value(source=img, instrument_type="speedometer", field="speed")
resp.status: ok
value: 146 mph
